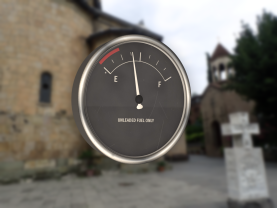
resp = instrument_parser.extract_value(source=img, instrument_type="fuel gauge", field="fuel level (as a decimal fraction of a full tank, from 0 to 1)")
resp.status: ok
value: 0.375
